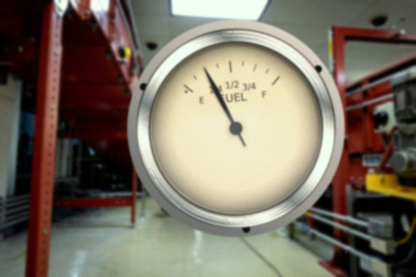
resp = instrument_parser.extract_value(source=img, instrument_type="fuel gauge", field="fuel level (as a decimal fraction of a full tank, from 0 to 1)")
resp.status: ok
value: 0.25
